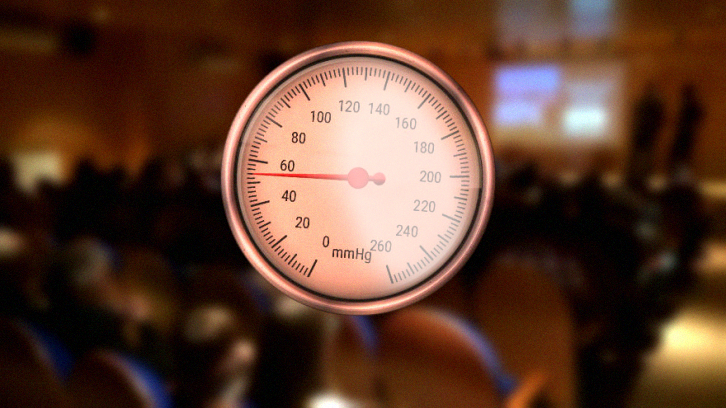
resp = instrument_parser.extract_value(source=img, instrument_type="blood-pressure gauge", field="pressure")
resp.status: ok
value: 54 mmHg
